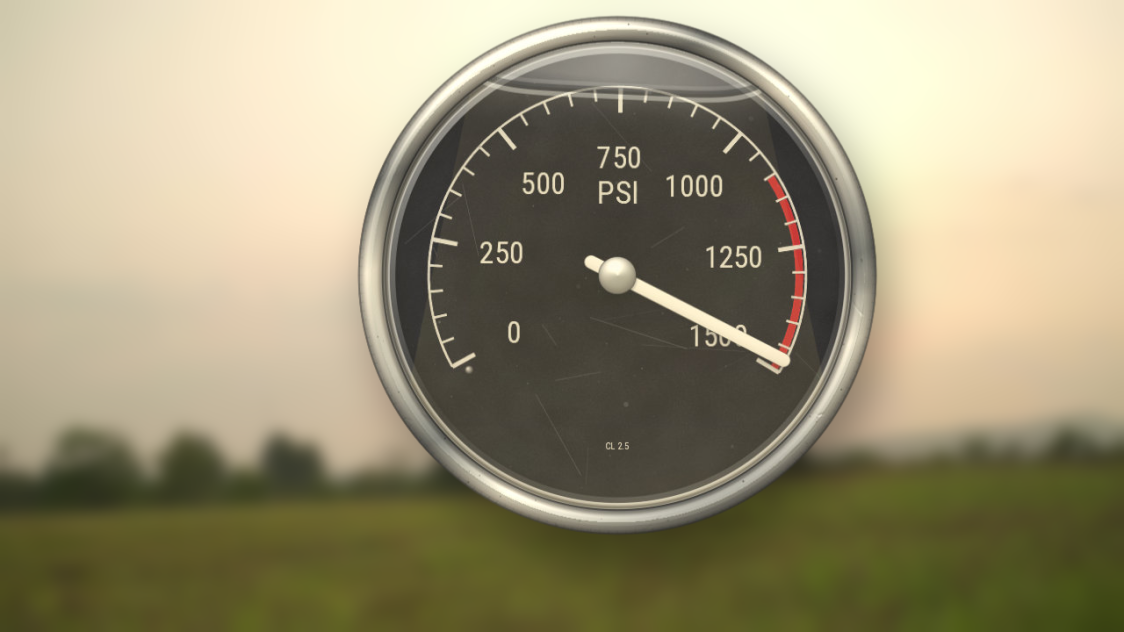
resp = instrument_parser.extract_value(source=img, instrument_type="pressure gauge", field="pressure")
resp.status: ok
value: 1475 psi
